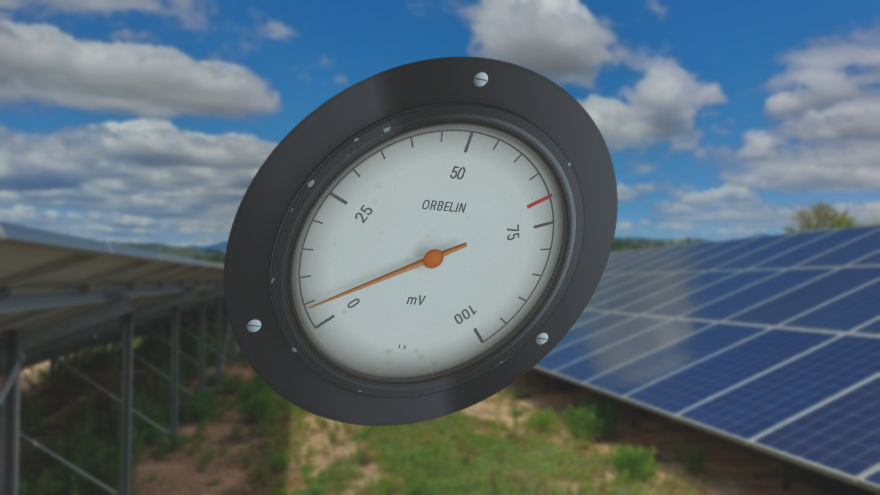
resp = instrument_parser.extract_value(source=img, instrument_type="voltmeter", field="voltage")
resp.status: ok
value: 5 mV
